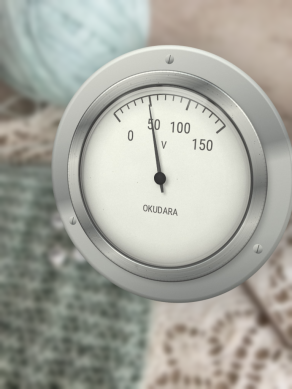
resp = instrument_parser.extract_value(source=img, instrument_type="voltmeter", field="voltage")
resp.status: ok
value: 50 V
